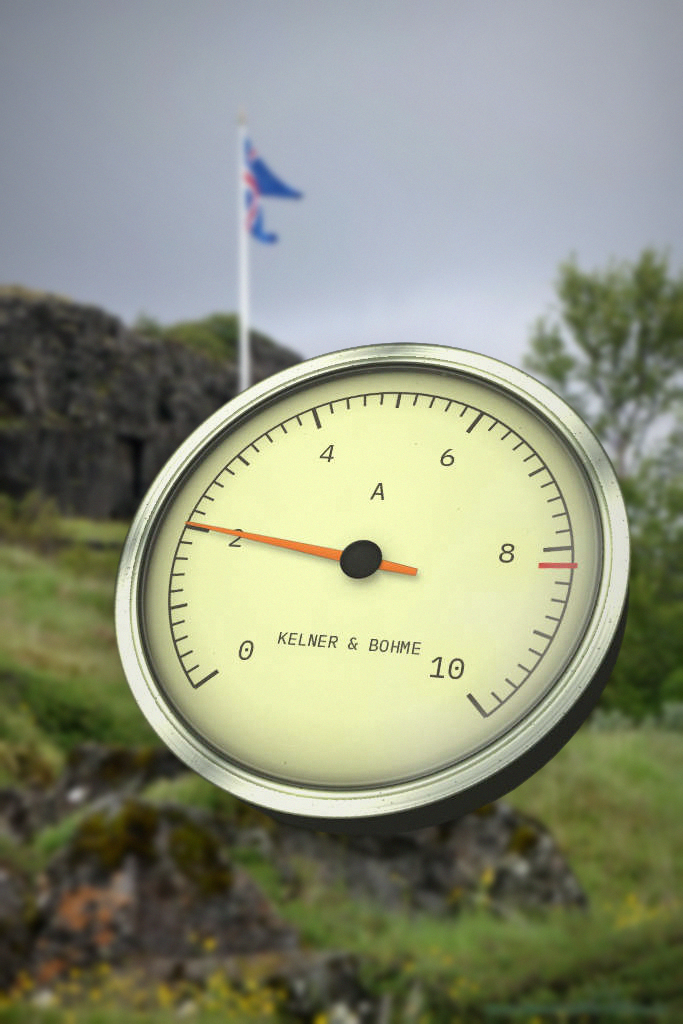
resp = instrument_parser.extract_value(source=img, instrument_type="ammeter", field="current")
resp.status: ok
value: 2 A
